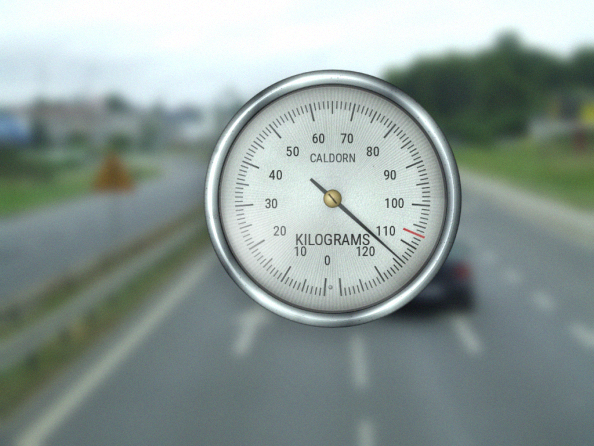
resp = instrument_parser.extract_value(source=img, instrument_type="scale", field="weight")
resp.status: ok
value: 114 kg
